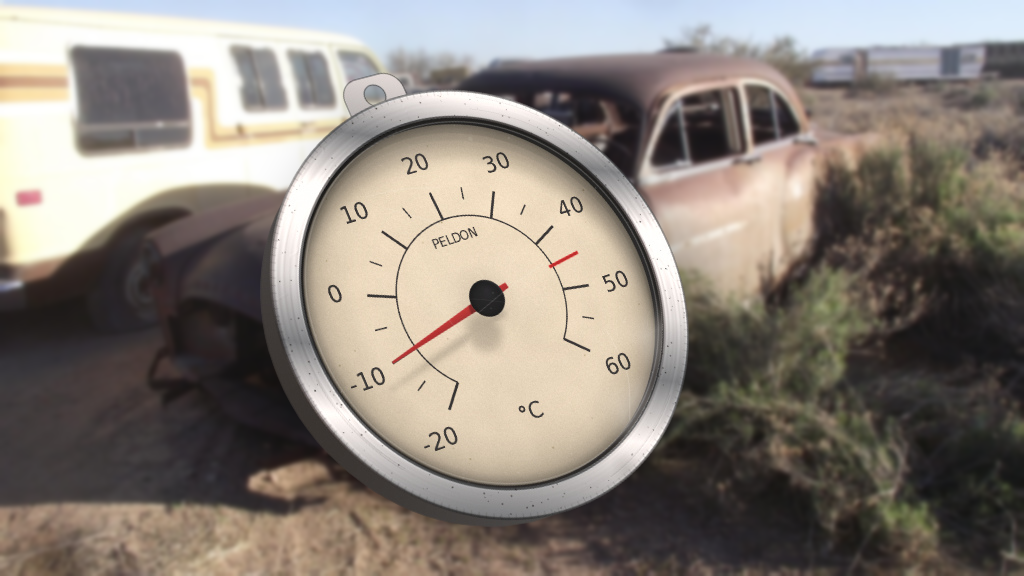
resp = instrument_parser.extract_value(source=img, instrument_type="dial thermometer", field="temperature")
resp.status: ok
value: -10 °C
